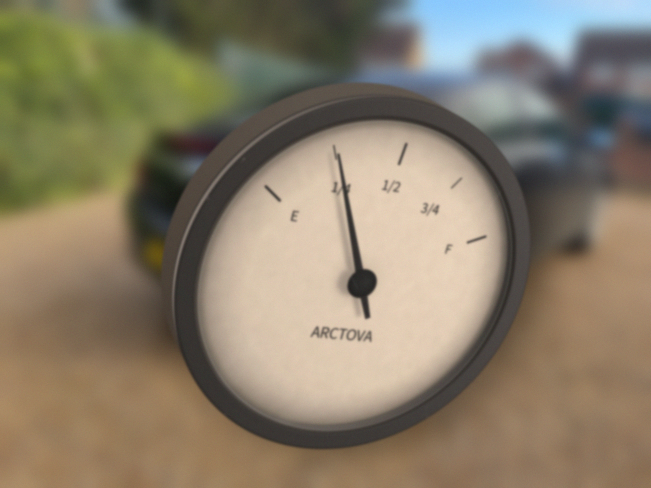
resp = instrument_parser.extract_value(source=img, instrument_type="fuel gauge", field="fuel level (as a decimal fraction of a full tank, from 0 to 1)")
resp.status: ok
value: 0.25
